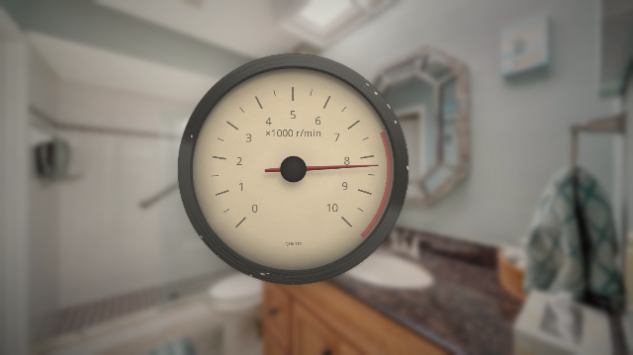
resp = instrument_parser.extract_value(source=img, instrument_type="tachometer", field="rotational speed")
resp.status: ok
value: 8250 rpm
